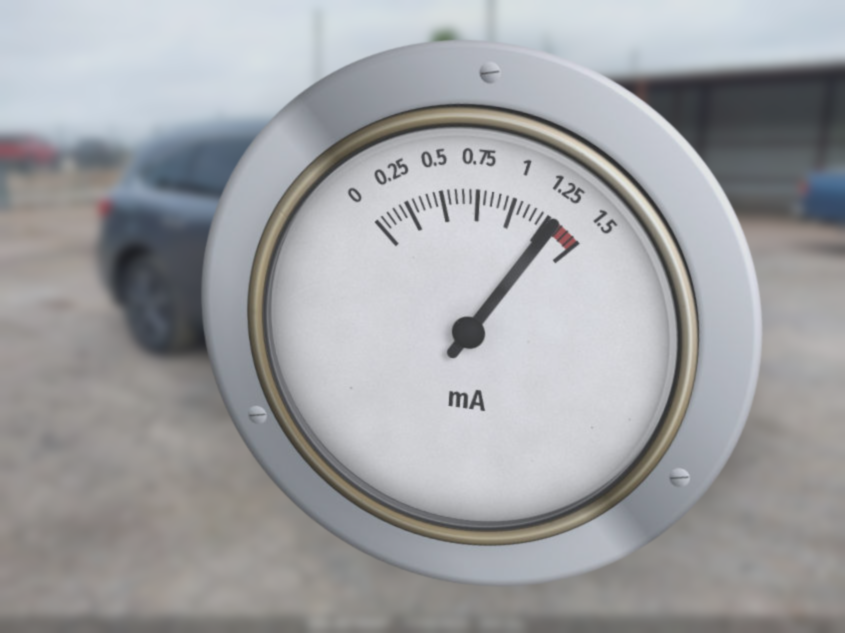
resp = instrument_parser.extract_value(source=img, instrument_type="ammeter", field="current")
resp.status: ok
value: 1.3 mA
